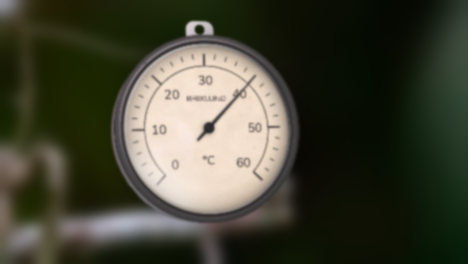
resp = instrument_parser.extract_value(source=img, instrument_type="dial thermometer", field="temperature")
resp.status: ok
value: 40 °C
